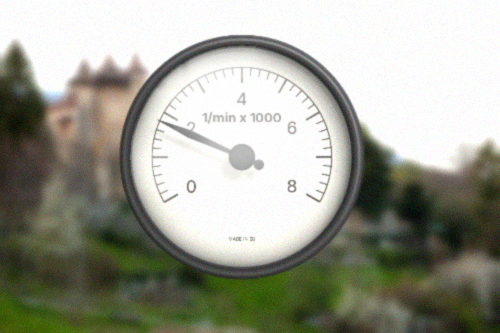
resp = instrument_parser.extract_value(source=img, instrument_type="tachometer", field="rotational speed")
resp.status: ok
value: 1800 rpm
